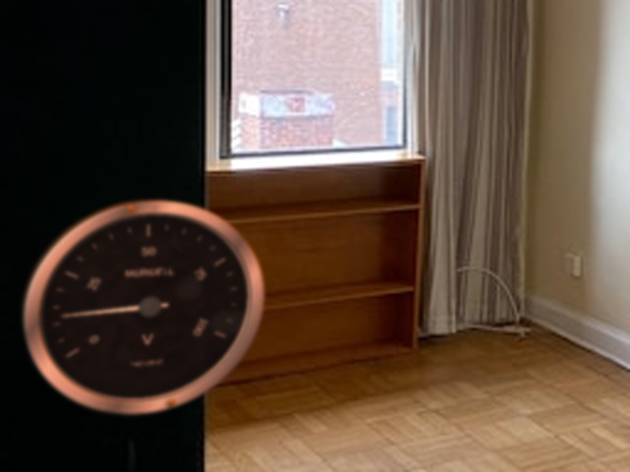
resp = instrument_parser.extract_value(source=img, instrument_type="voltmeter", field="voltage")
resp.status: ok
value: 12.5 V
